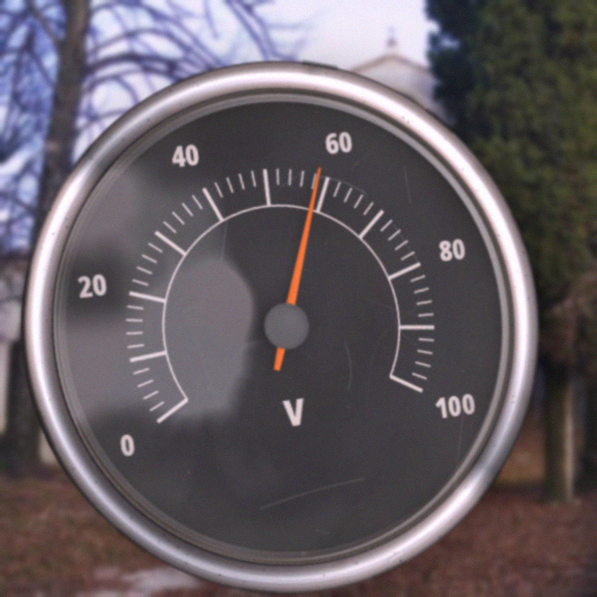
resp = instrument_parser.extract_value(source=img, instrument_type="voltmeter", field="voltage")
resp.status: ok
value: 58 V
